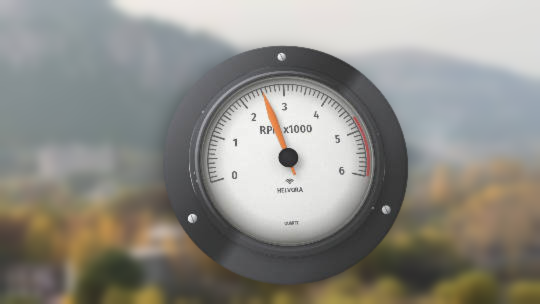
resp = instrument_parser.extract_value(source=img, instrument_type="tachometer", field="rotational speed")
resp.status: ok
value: 2500 rpm
